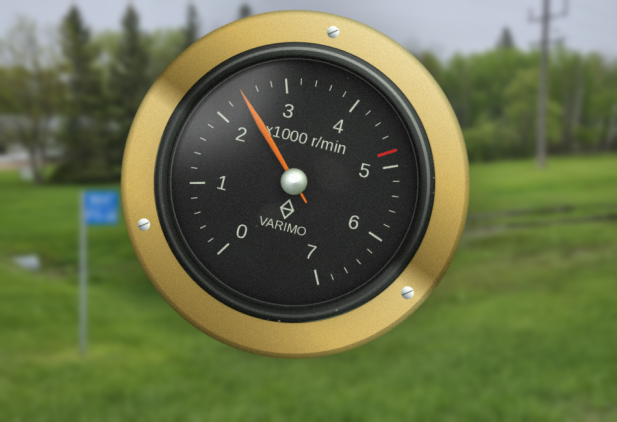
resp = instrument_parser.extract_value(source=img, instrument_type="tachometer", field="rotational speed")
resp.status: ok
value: 2400 rpm
